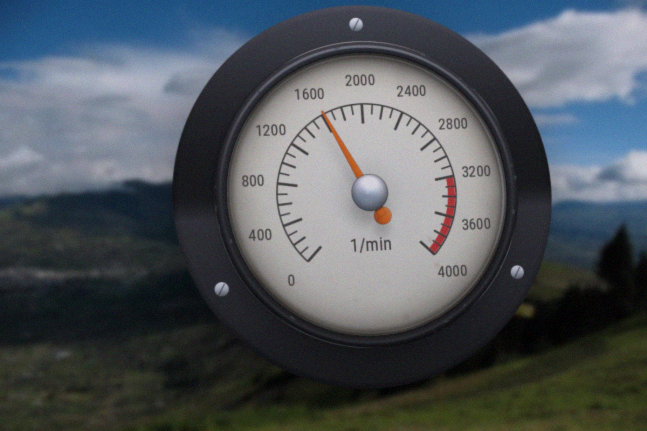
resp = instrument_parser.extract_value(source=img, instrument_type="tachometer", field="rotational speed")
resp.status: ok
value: 1600 rpm
